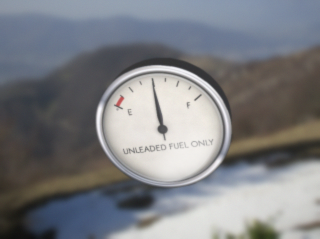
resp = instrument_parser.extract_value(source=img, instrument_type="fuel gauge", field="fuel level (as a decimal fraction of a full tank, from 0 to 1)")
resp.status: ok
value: 0.5
